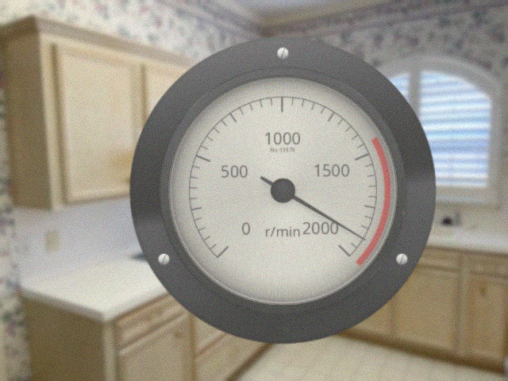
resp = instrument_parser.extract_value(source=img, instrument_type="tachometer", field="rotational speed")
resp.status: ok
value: 1900 rpm
